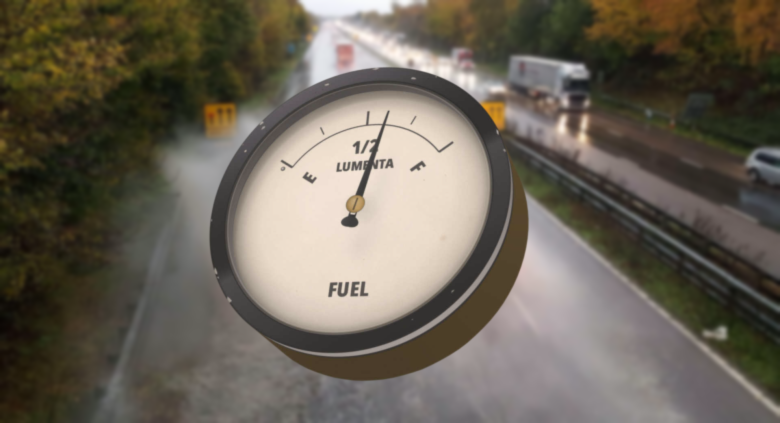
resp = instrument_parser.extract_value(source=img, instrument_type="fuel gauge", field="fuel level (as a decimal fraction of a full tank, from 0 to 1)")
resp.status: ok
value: 0.625
